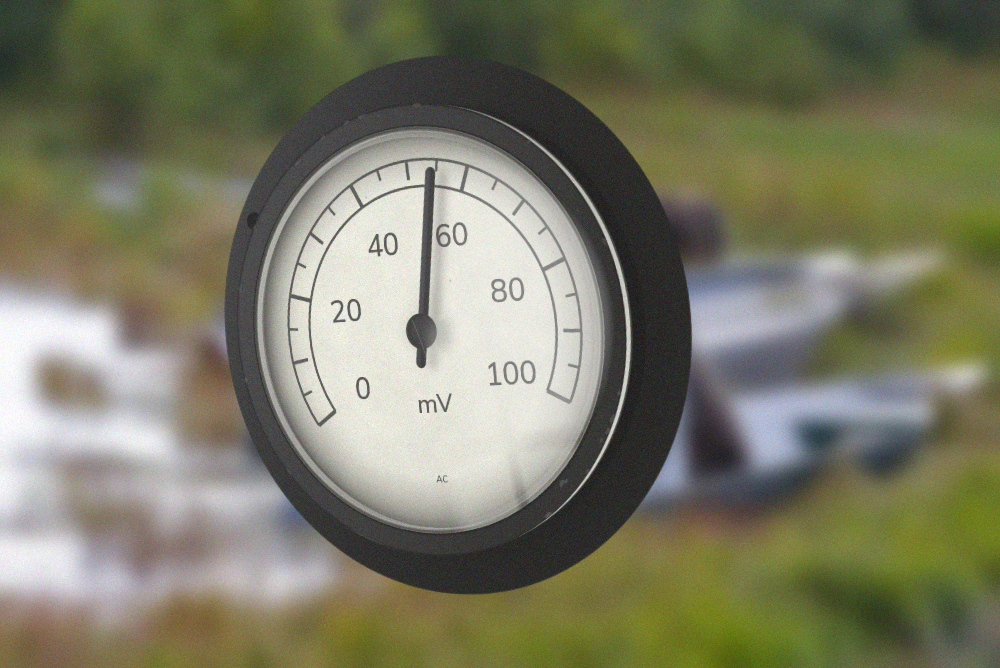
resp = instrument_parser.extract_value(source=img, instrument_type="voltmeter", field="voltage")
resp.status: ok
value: 55 mV
